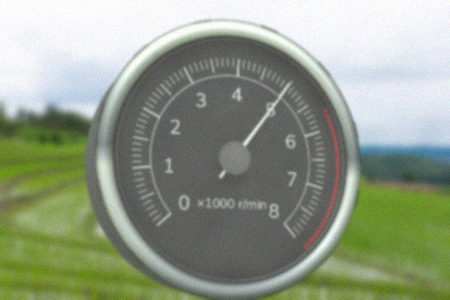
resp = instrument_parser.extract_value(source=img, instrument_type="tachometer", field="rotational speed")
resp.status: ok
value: 5000 rpm
